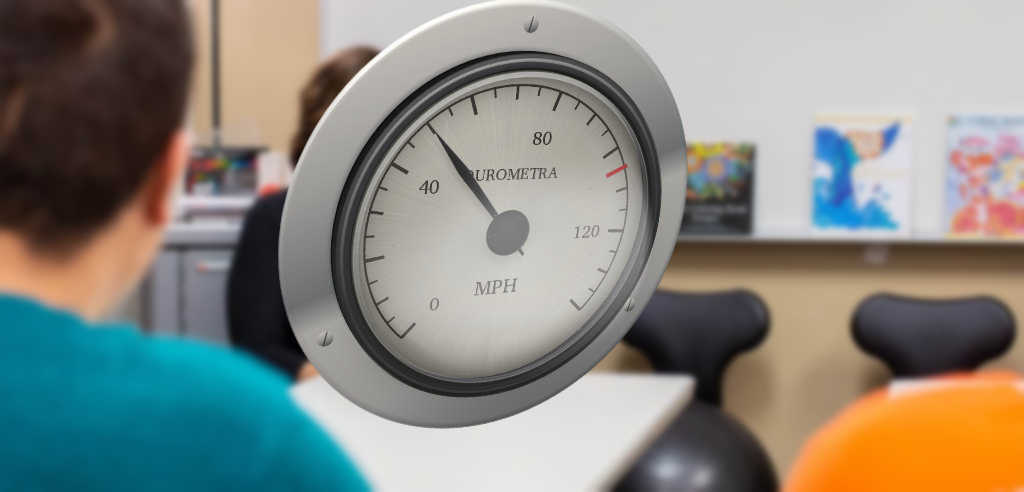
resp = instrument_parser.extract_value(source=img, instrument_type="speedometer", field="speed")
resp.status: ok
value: 50 mph
